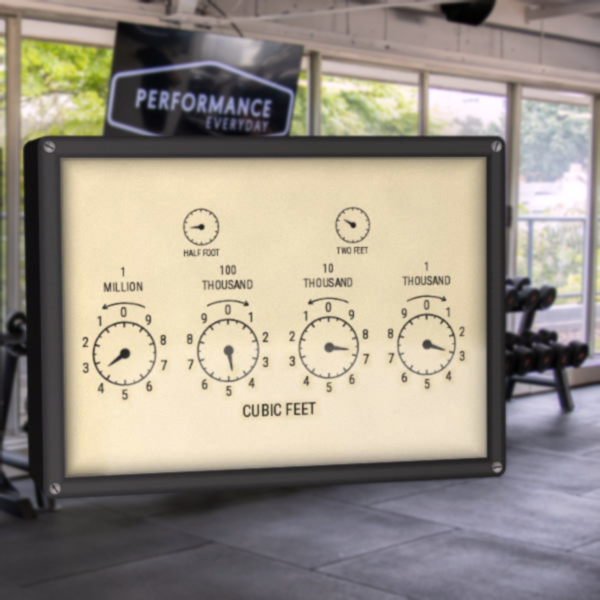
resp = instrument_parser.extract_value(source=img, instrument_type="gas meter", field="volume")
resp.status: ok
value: 347300 ft³
